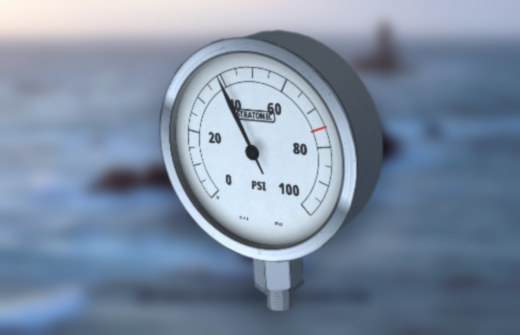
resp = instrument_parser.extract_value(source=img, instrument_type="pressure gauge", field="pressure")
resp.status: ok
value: 40 psi
